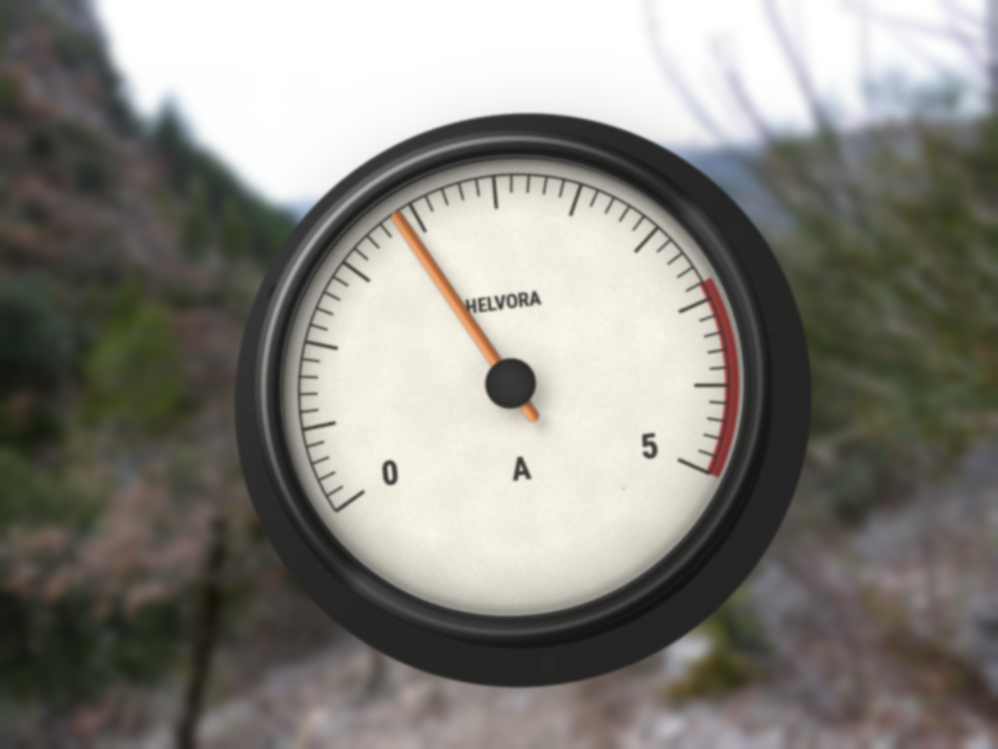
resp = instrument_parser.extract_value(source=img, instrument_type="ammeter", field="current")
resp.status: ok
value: 1.9 A
